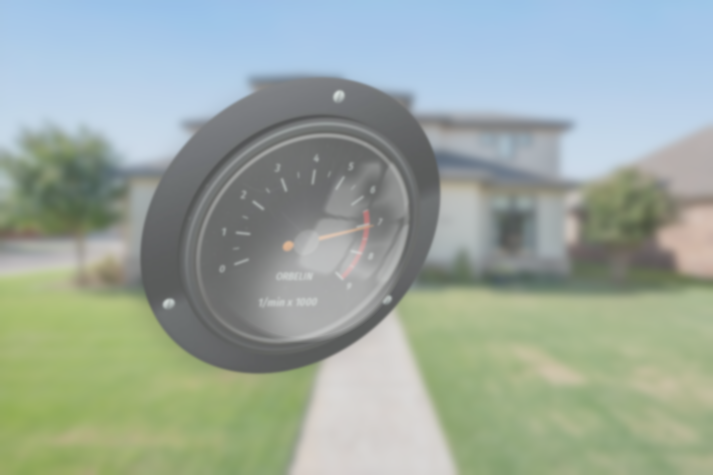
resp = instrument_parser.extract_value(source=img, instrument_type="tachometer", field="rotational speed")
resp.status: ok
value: 7000 rpm
